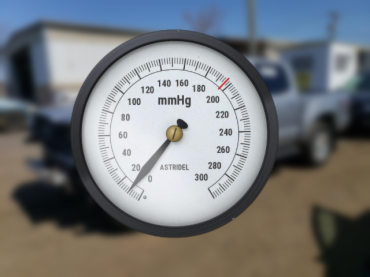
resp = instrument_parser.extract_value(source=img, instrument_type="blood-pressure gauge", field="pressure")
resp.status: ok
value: 10 mmHg
